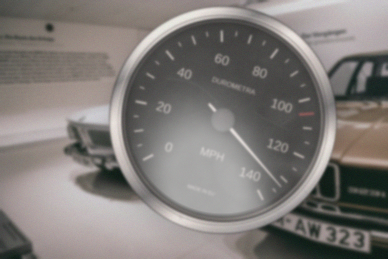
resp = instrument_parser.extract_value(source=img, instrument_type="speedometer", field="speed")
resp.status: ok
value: 132.5 mph
